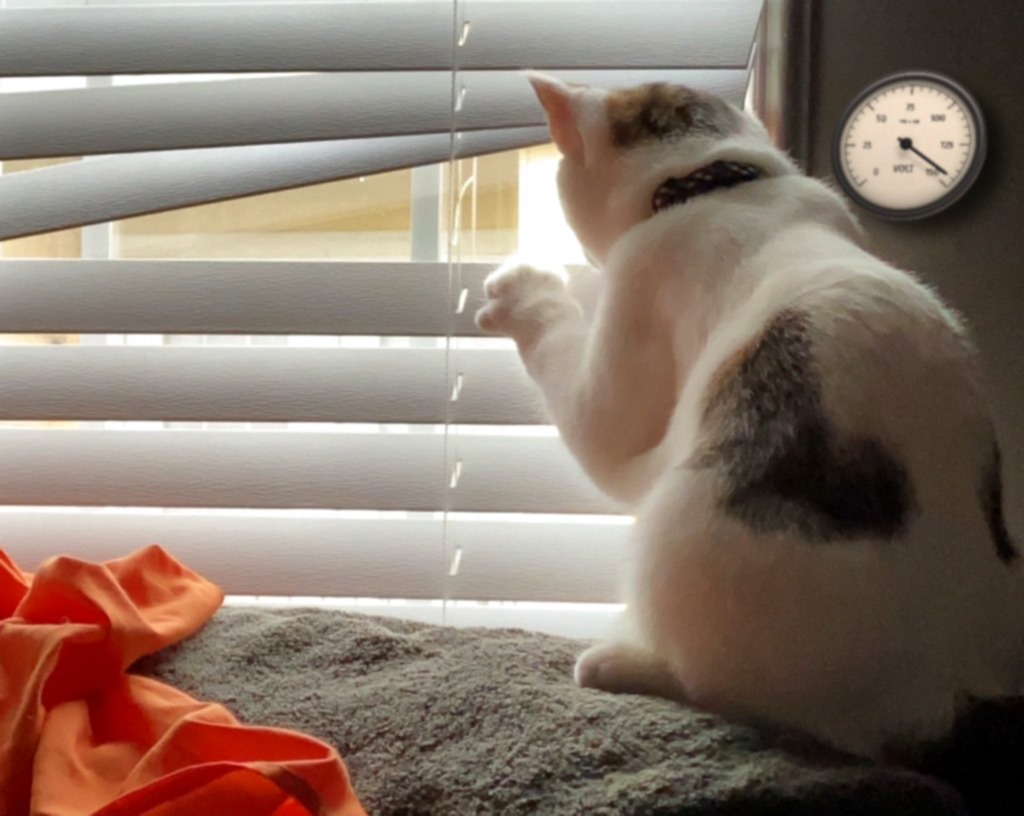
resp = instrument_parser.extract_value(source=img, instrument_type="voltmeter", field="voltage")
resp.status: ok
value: 145 V
